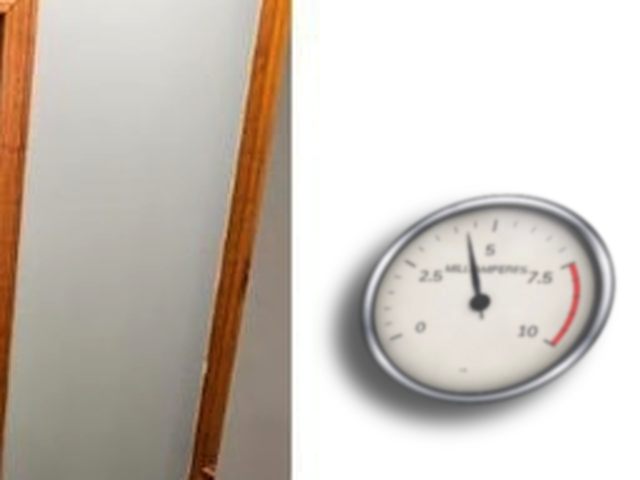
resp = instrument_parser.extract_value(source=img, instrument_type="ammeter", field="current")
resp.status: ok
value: 4.25 mA
